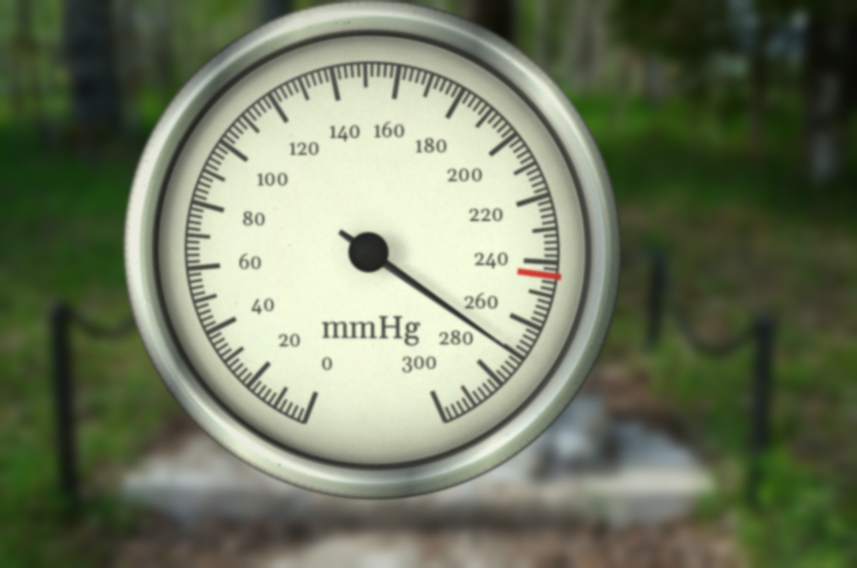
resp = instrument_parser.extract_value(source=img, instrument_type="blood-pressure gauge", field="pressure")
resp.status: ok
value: 270 mmHg
